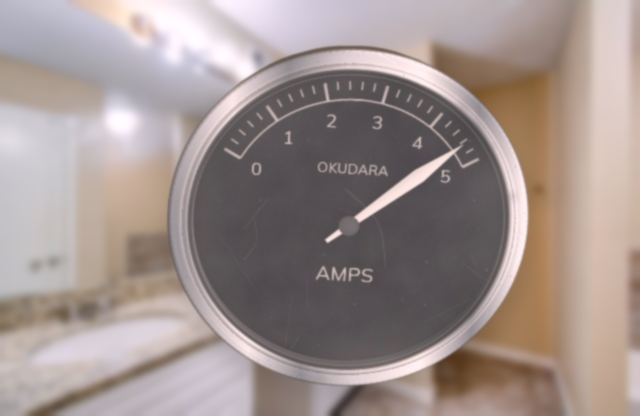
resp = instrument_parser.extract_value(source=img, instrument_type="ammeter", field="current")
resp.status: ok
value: 4.6 A
